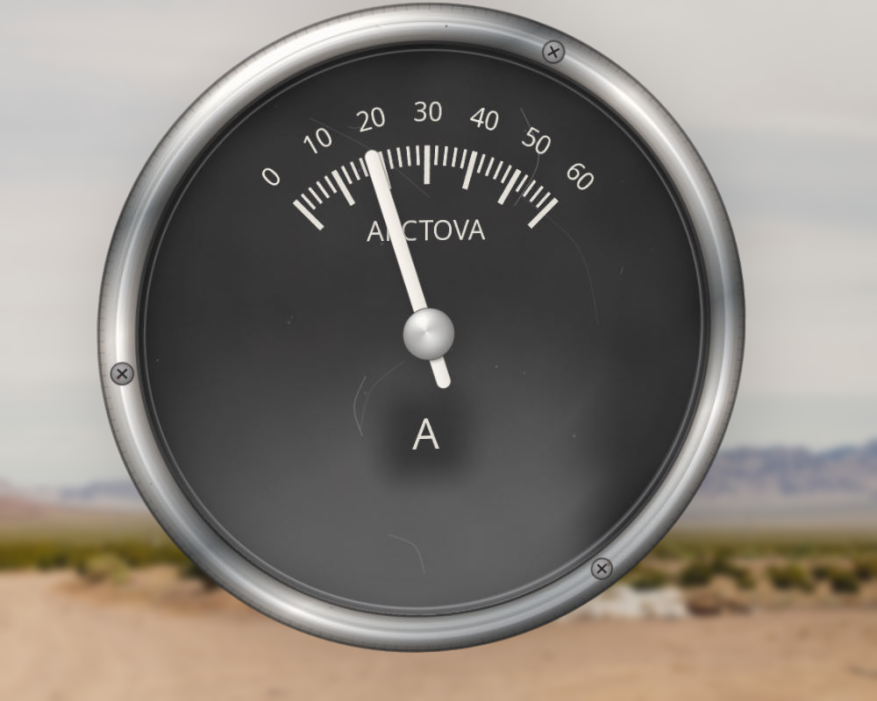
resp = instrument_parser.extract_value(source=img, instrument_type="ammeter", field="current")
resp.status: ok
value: 18 A
